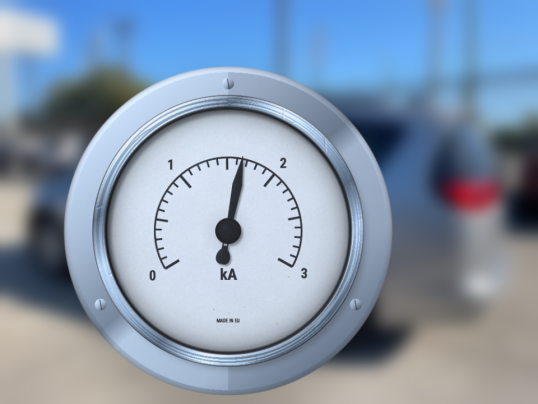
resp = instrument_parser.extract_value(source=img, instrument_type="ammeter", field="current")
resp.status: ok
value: 1.65 kA
